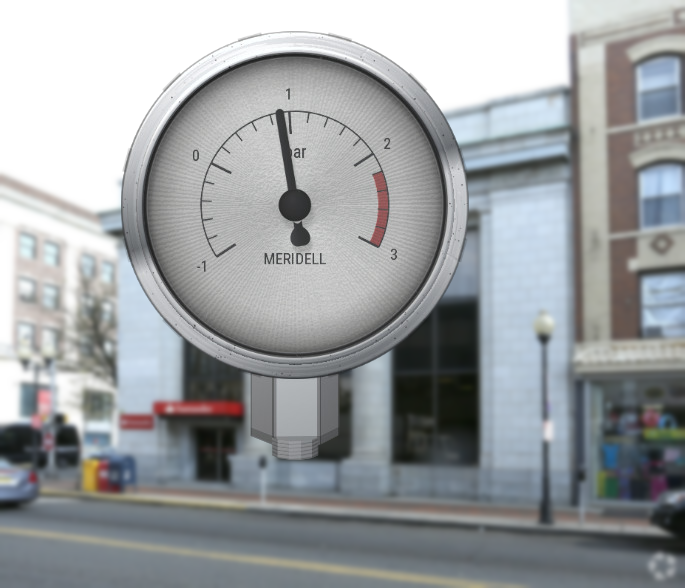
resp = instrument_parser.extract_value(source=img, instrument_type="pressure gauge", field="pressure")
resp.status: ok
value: 0.9 bar
